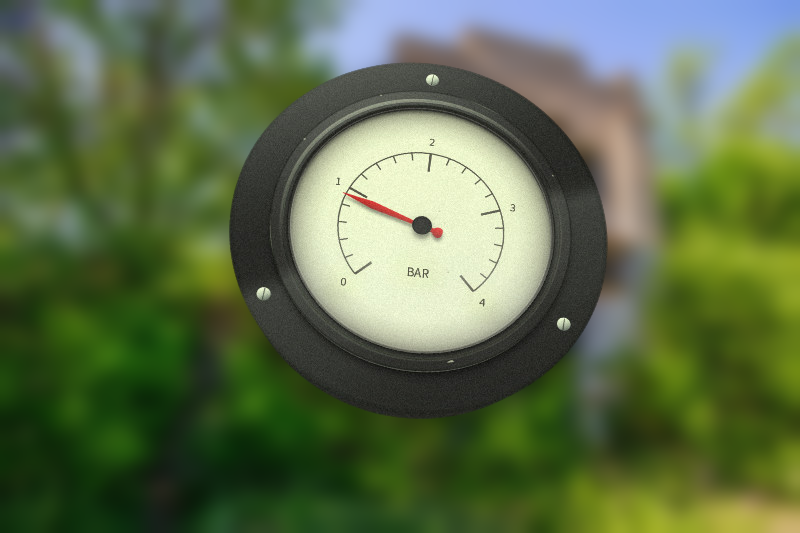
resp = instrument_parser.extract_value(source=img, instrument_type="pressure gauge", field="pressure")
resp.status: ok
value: 0.9 bar
